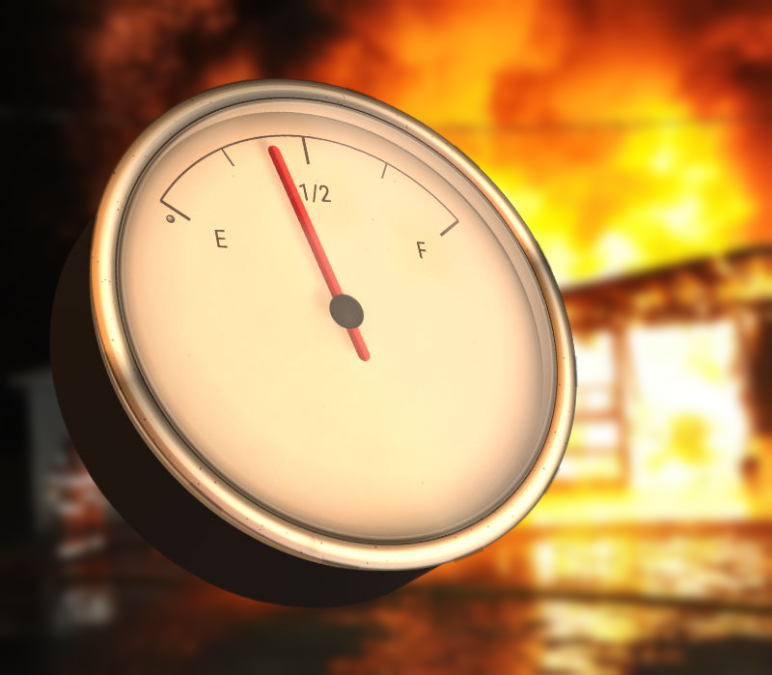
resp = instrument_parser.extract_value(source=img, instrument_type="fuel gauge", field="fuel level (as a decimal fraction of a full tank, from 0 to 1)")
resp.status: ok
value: 0.375
